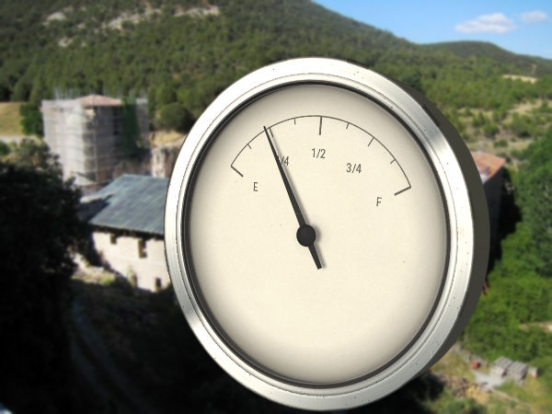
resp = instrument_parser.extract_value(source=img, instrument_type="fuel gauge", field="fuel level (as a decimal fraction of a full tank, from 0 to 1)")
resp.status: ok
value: 0.25
